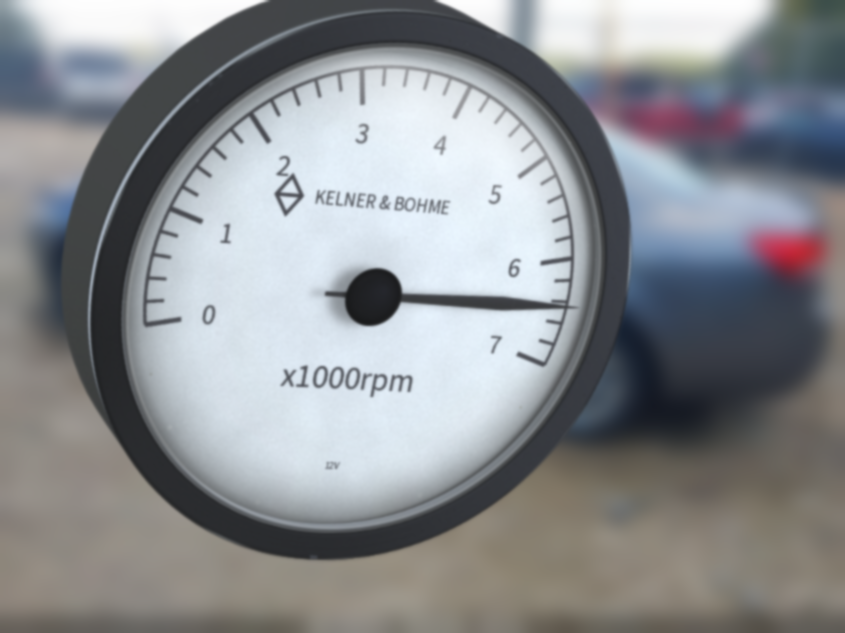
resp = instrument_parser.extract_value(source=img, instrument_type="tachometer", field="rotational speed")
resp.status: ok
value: 6400 rpm
